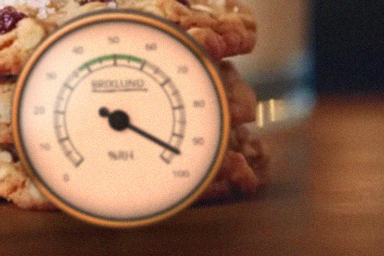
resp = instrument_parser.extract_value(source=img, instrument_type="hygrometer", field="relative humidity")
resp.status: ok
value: 95 %
